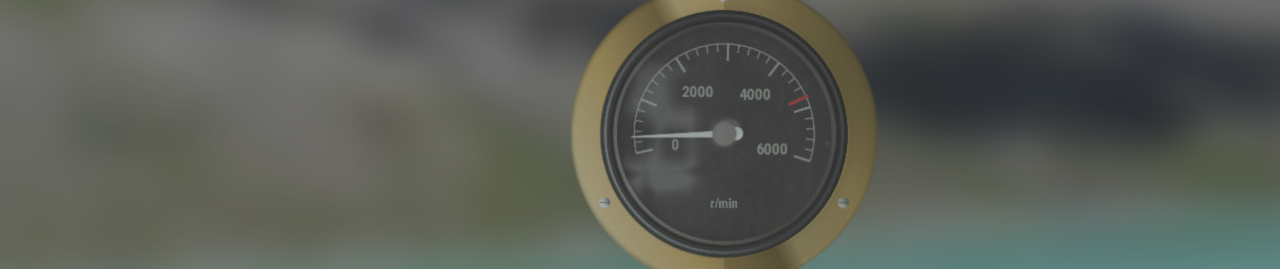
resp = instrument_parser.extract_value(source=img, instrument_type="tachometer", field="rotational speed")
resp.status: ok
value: 300 rpm
